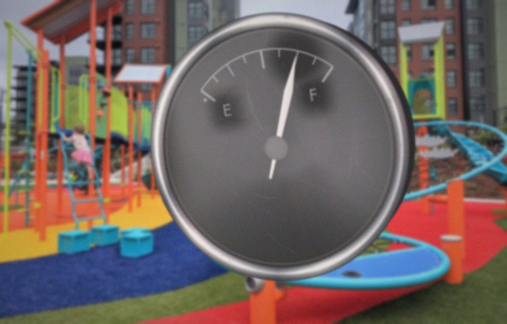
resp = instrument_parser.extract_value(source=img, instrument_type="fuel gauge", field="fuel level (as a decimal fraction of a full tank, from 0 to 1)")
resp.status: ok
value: 0.75
